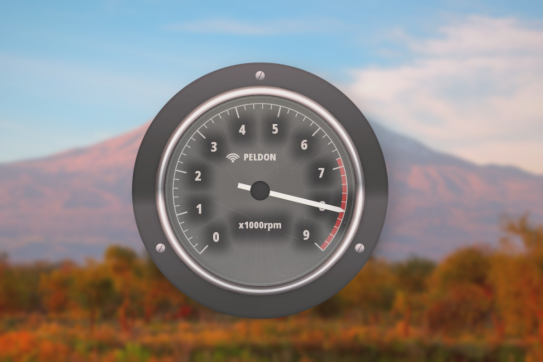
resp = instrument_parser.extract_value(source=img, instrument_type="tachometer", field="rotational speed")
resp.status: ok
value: 8000 rpm
